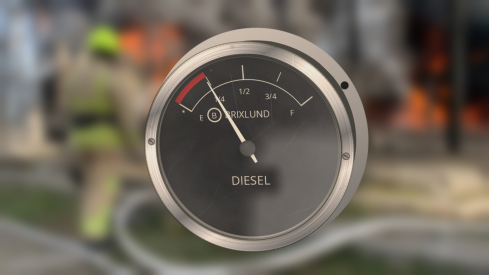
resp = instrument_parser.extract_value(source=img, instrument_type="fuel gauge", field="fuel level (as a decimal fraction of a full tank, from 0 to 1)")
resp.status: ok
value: 0.25
